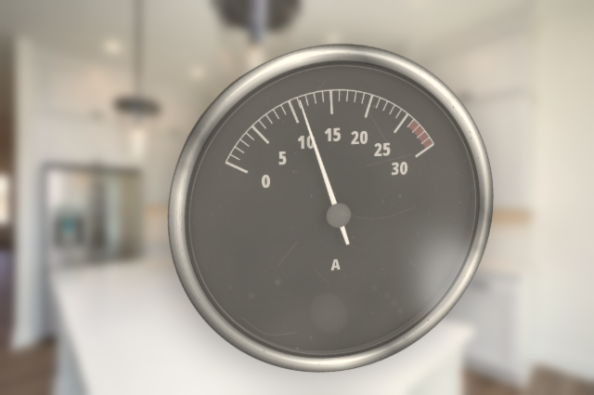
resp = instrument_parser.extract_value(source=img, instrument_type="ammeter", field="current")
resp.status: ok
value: 11 A
